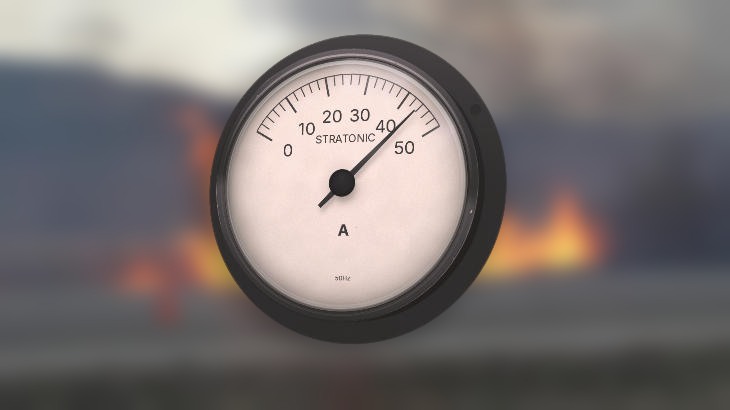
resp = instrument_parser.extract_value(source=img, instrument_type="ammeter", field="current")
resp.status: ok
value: 44 A
